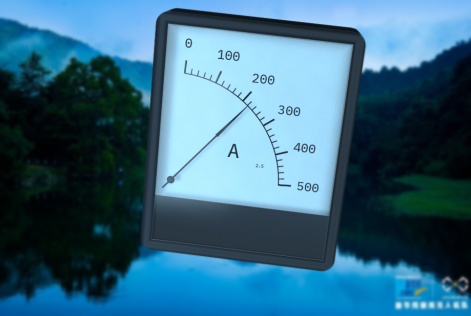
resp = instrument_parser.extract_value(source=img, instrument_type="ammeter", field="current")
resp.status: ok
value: 220 A
